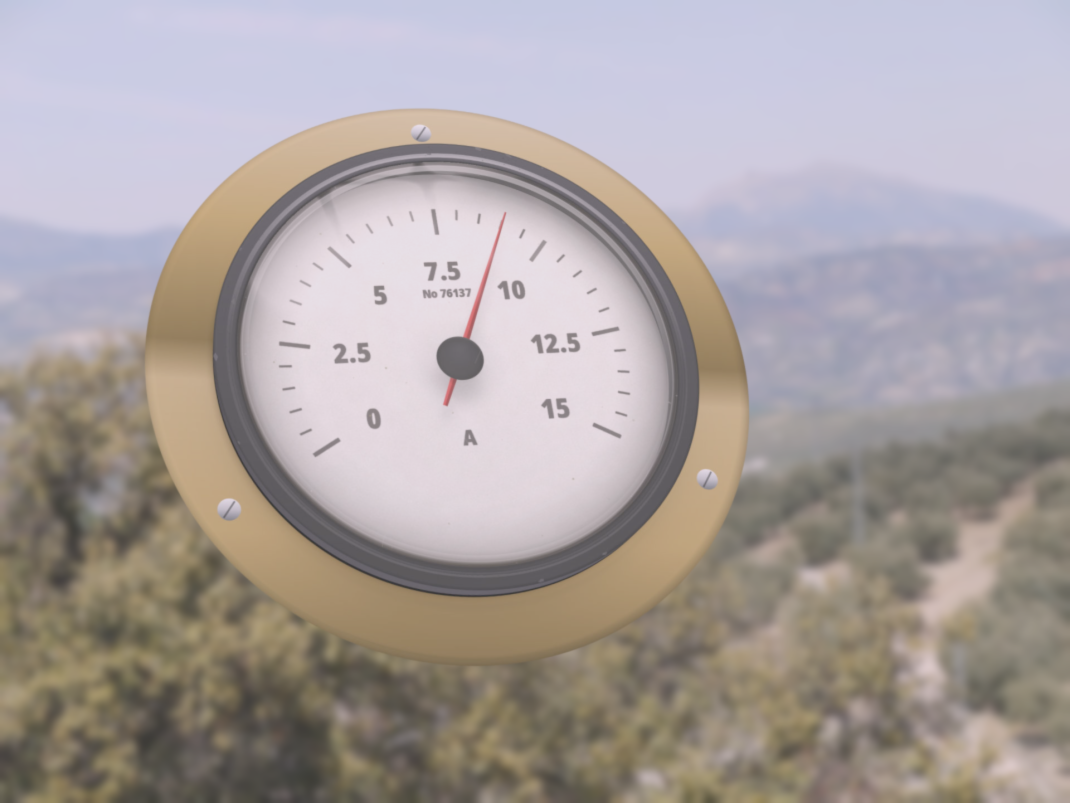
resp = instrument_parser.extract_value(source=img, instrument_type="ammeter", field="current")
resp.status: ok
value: 9 A
